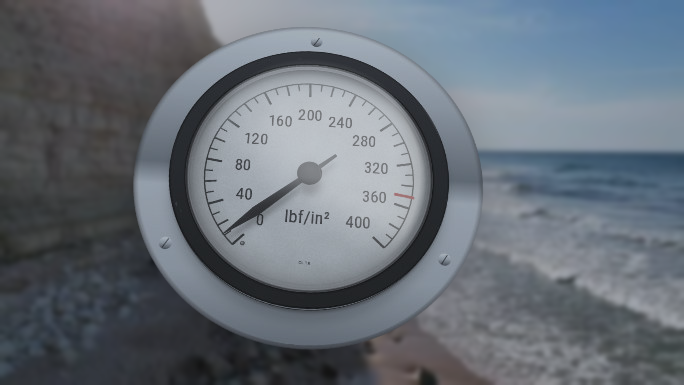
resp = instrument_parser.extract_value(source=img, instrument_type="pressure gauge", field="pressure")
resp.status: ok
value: 10 psi
